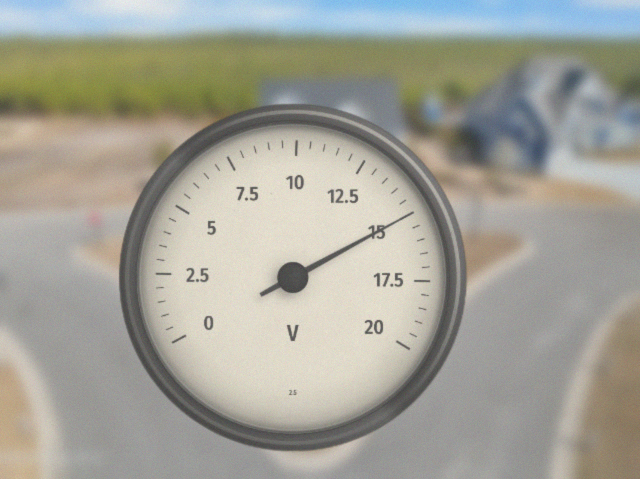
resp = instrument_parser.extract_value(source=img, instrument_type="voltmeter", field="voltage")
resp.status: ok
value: 15 V
